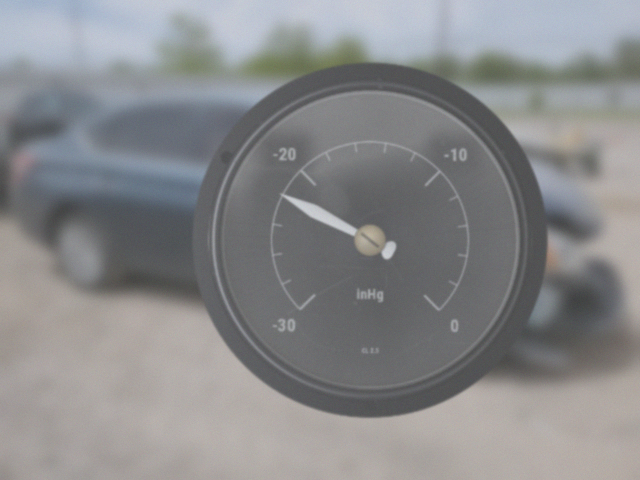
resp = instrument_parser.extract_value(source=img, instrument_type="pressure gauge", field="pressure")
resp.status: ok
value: -22 inHg
